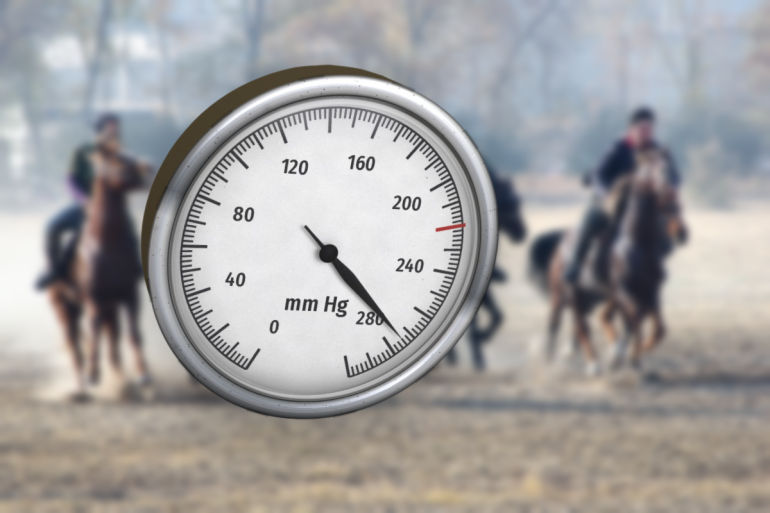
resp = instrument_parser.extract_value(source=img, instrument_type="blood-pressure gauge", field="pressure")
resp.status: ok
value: 274 mmHg
